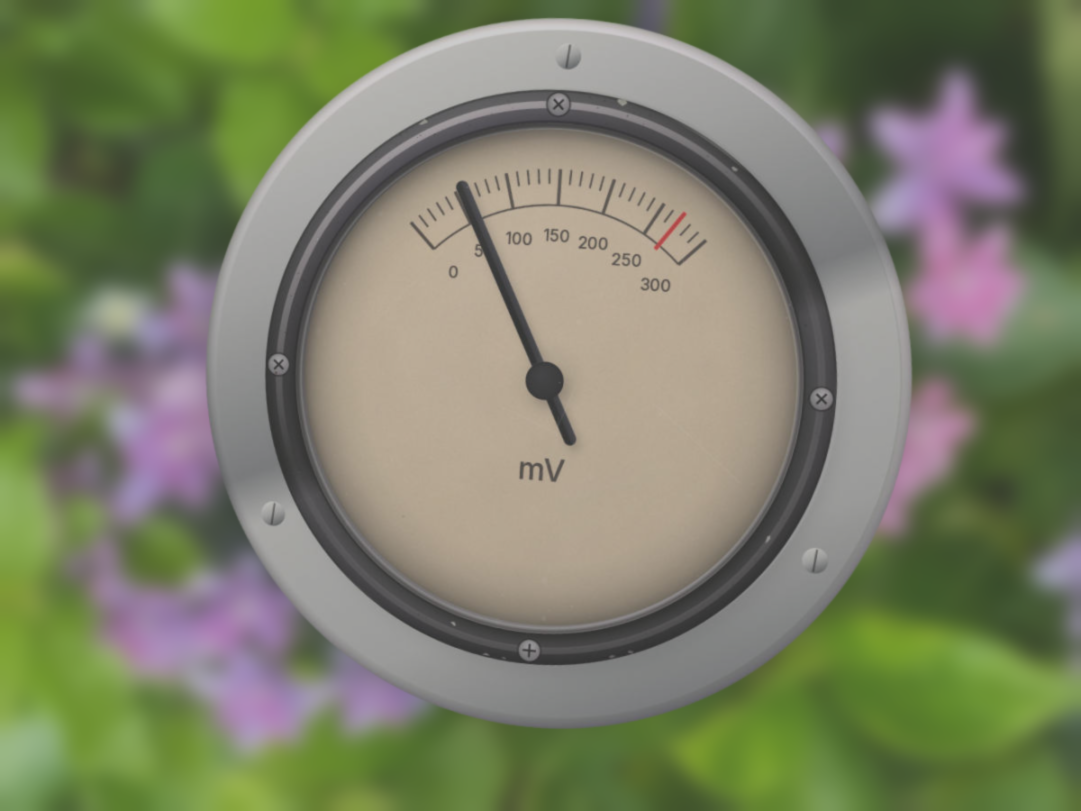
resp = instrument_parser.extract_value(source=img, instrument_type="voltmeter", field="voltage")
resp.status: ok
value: 60 mV
